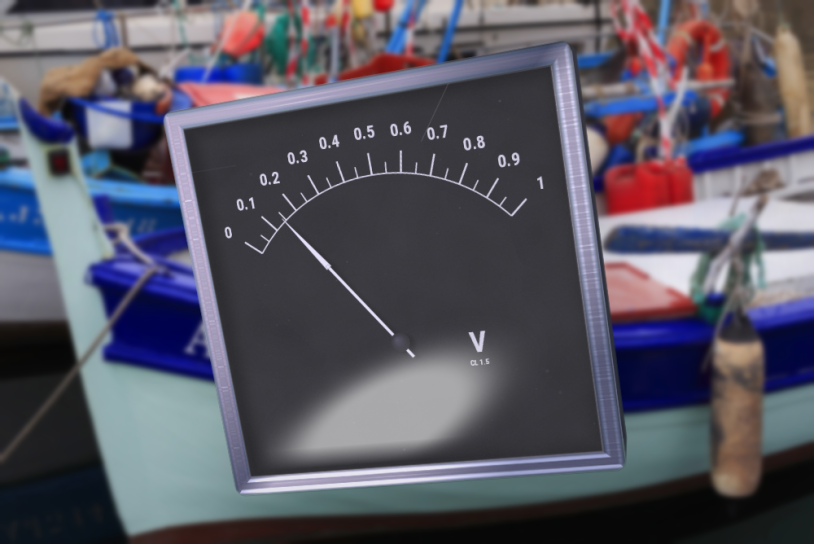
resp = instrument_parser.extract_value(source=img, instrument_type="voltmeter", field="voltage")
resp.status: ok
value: 0.15 V
